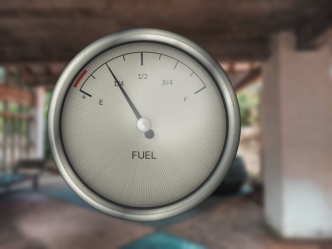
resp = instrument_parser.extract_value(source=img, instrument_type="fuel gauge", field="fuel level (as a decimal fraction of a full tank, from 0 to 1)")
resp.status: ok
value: 0.25
